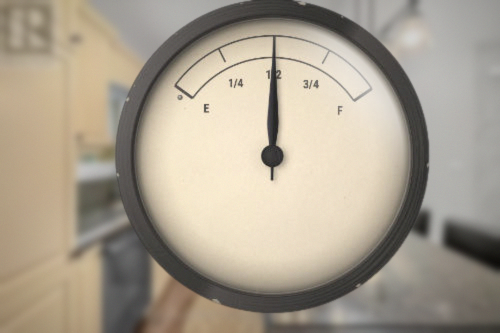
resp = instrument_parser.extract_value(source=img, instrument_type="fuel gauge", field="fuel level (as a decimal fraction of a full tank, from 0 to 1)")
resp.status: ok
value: 0.5
